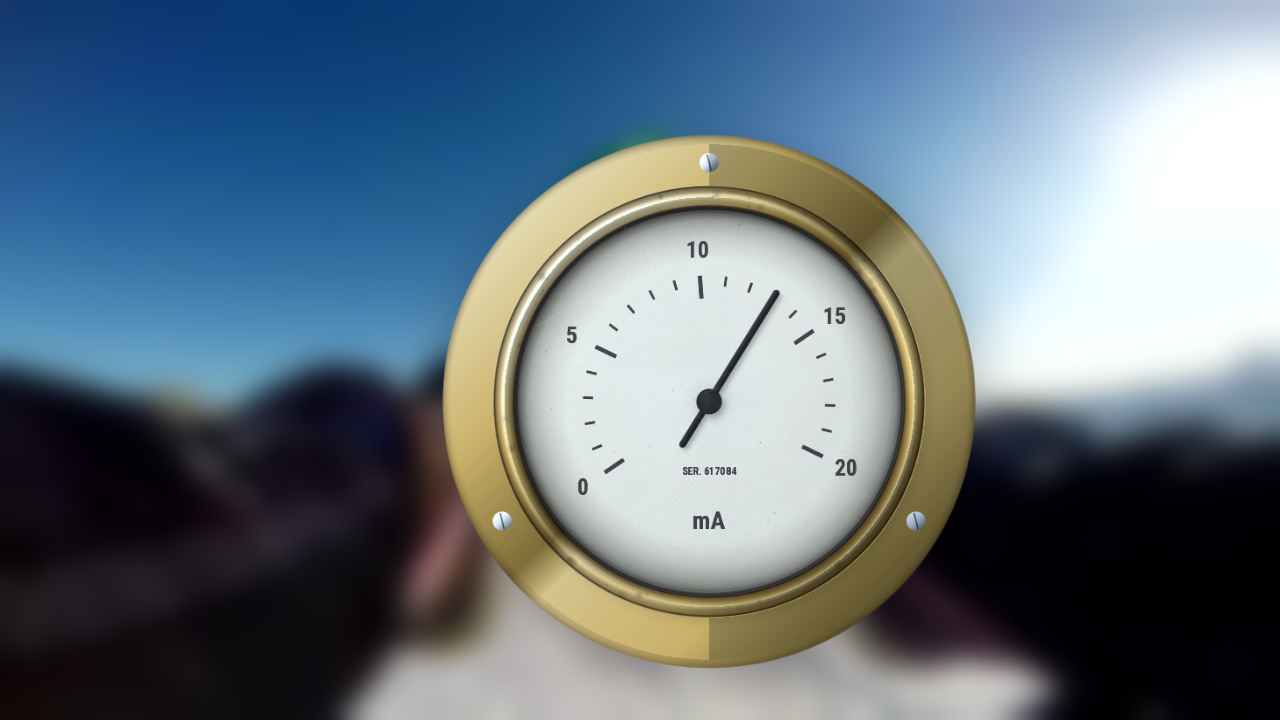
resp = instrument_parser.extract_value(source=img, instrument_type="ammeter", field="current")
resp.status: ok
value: 13 mA
